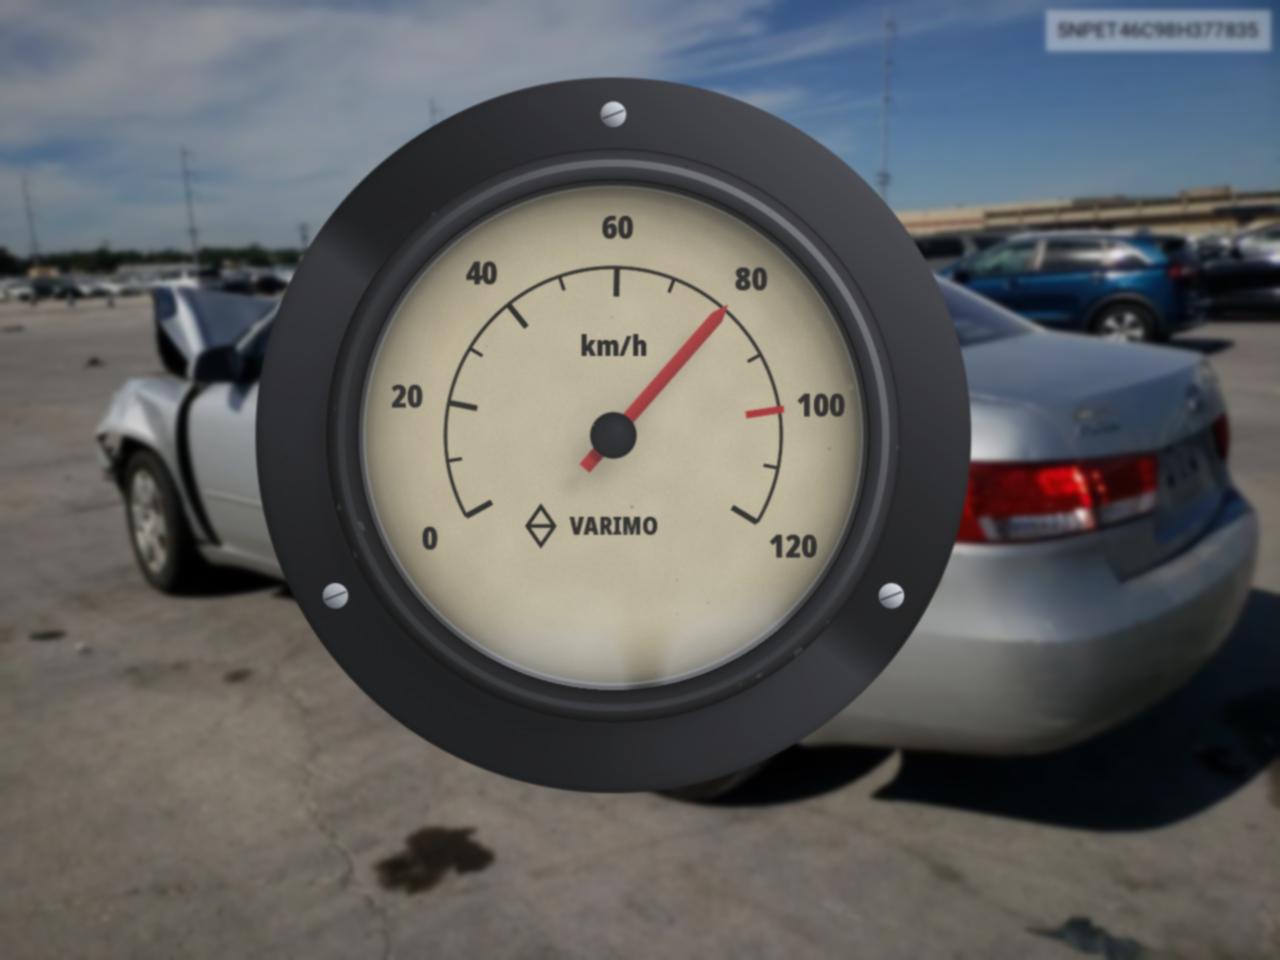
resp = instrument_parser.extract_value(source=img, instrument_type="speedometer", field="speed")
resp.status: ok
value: 80 km/h
